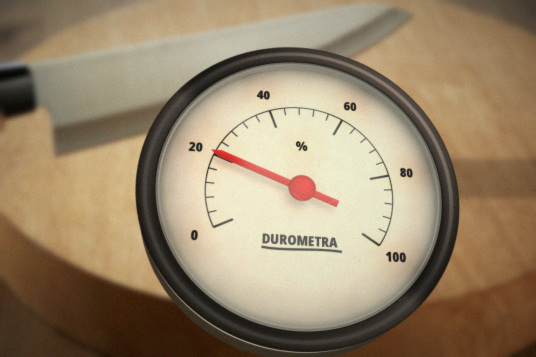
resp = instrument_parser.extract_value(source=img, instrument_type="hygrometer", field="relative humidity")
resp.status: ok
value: 20 %
